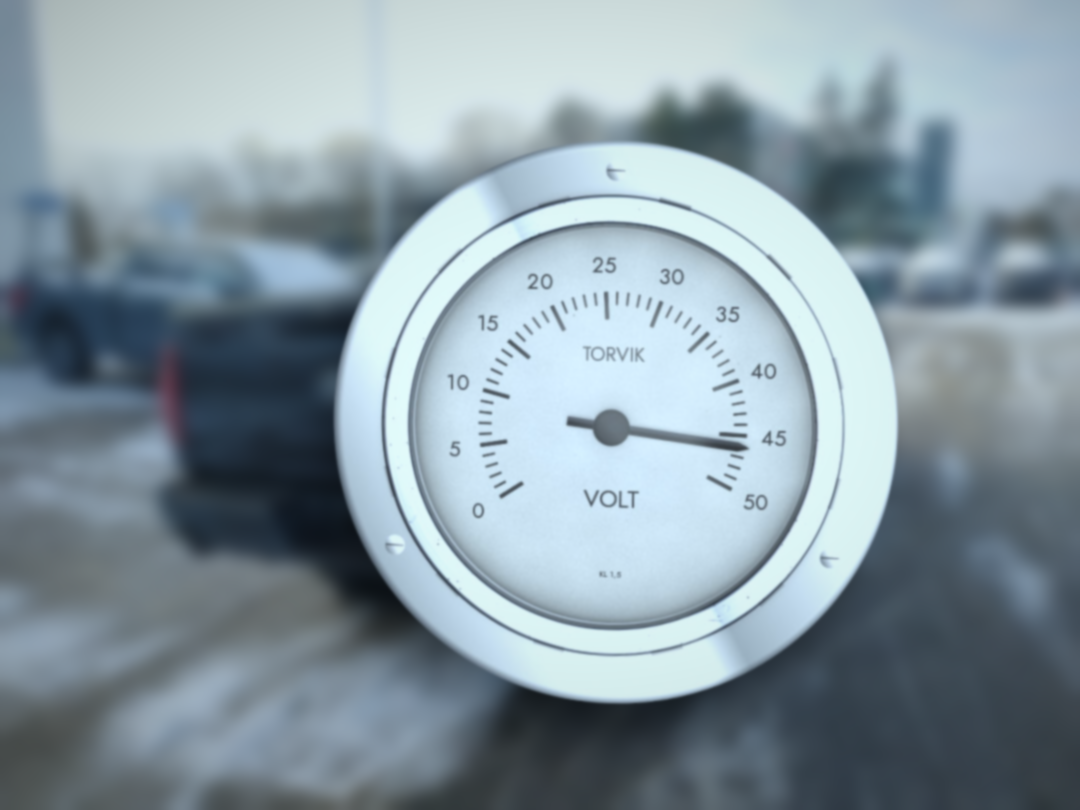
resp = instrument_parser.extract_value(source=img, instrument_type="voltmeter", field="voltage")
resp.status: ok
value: 46 V
